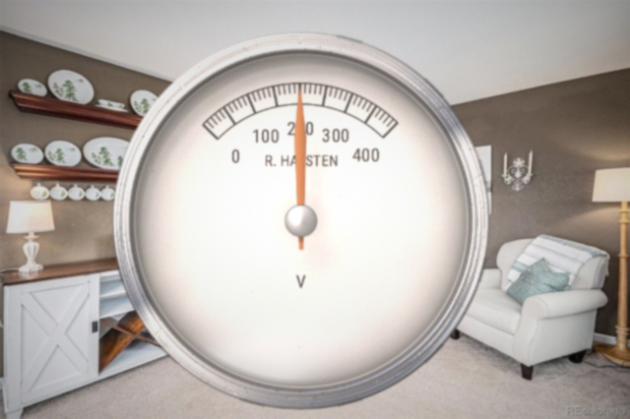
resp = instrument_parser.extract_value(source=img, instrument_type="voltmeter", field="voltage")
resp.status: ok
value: 200 V
